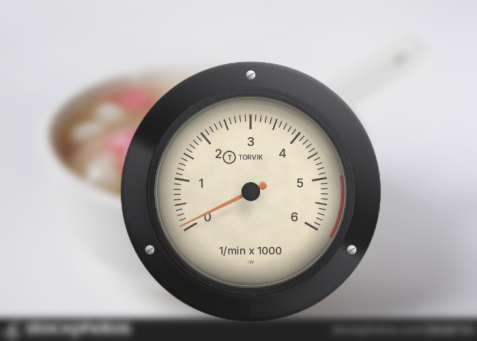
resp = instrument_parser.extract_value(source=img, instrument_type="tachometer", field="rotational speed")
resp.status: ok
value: 100 rpm
